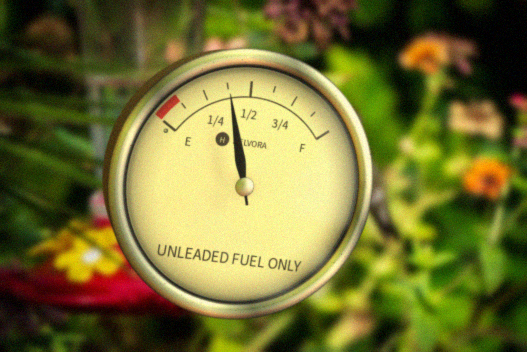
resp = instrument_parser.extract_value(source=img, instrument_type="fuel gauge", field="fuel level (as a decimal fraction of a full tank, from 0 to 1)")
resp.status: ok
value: 0.375
